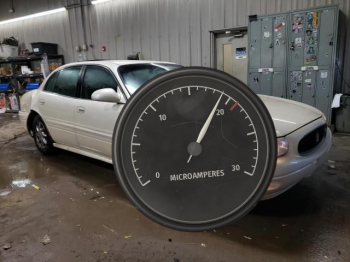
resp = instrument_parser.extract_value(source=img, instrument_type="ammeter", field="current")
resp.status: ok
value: 19 µA
